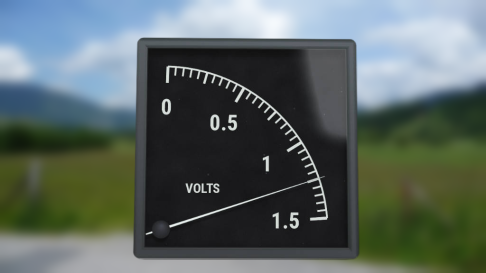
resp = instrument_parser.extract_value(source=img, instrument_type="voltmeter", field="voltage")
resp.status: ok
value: 1.25 V
